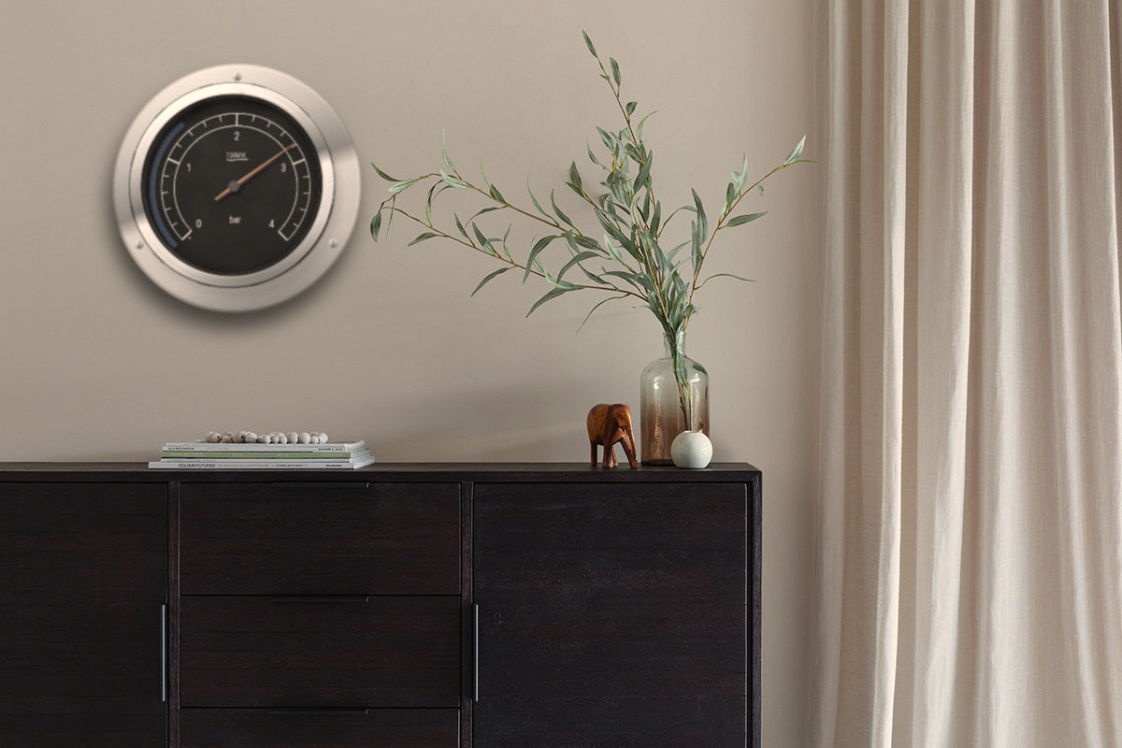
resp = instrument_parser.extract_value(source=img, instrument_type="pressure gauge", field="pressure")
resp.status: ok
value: 2.8 bar
